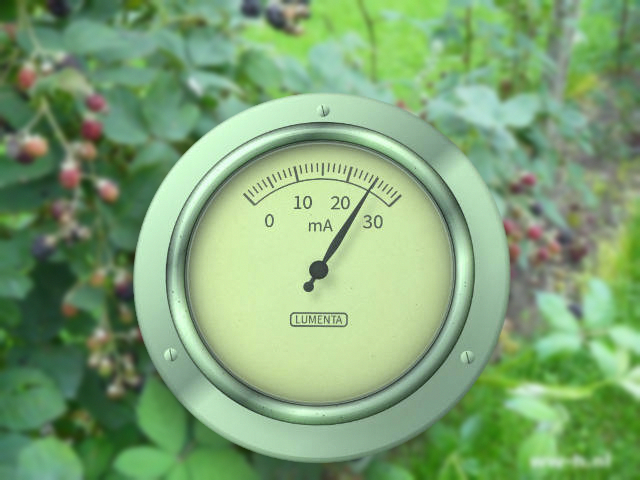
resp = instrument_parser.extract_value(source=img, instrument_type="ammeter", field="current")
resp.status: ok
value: 25 mA
